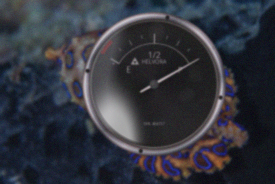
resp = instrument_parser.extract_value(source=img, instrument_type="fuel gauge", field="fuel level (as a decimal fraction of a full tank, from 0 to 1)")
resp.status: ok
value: 1
